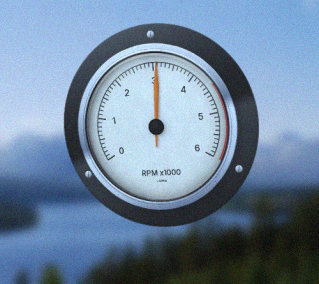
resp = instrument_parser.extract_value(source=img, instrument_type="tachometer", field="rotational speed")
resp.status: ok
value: 3100 rpm
